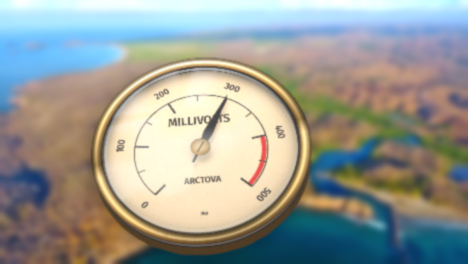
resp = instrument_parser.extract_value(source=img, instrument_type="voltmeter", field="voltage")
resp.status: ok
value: 300 mV
